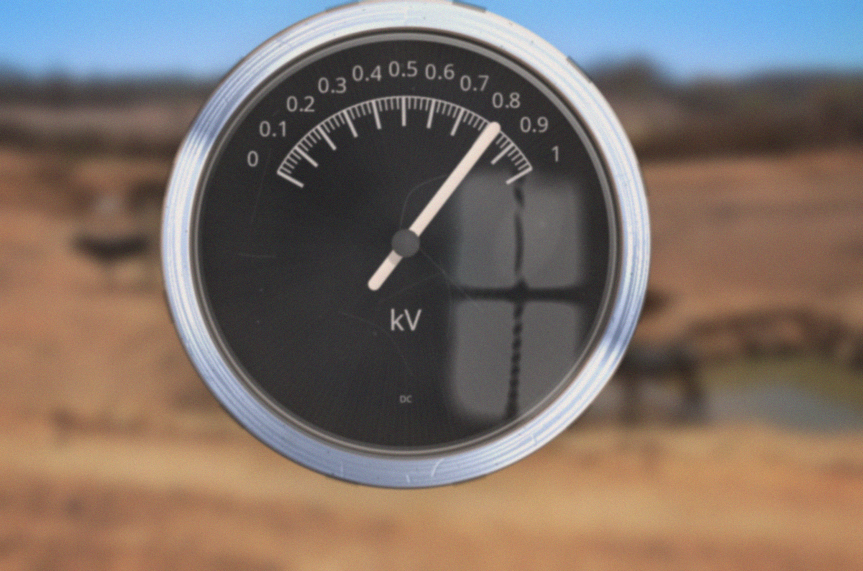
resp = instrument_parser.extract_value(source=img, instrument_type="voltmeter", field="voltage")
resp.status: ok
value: 0.82 kV
